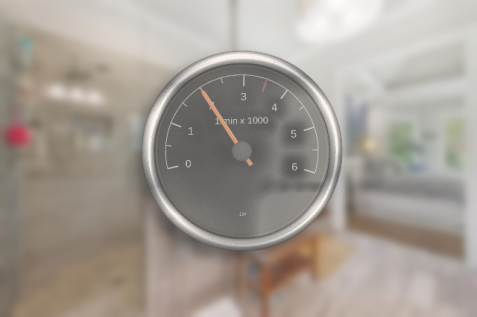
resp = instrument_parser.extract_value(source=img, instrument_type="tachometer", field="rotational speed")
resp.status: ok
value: 2000 rpm
